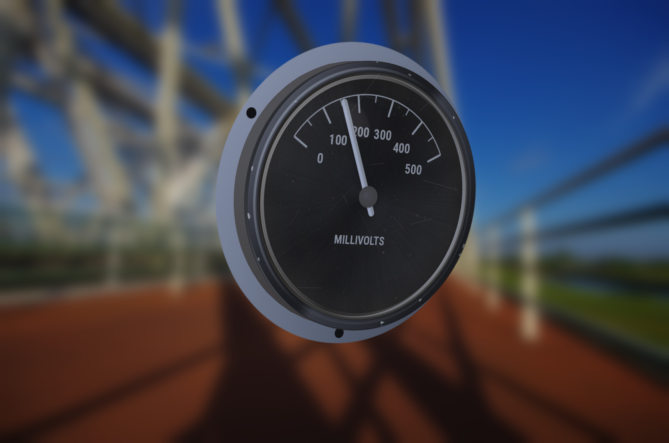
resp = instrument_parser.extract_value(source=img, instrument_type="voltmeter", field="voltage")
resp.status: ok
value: 150 mV
